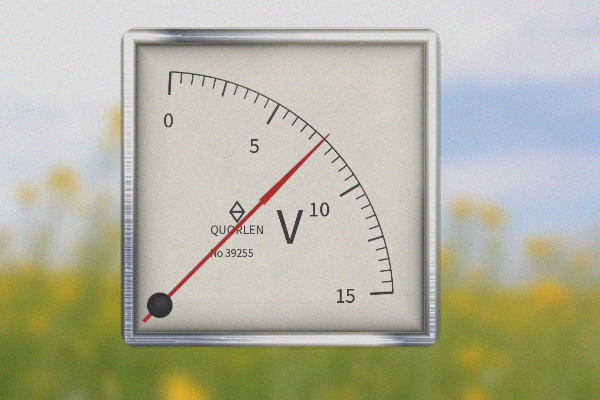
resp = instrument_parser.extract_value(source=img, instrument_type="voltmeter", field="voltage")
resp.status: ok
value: 7.5 V
